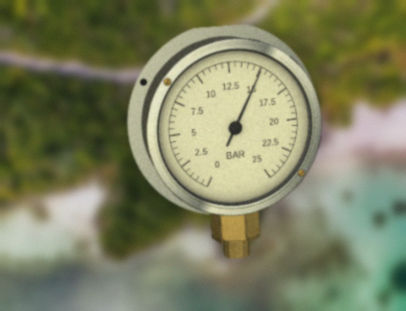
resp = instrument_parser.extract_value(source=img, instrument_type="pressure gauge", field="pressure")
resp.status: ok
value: 15 bar
